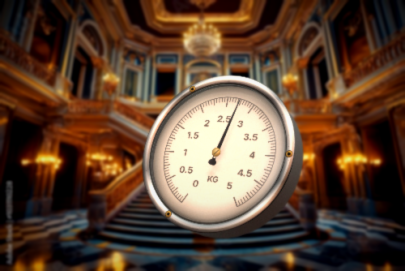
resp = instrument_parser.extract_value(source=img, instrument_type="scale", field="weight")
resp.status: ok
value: 2.75 kg
